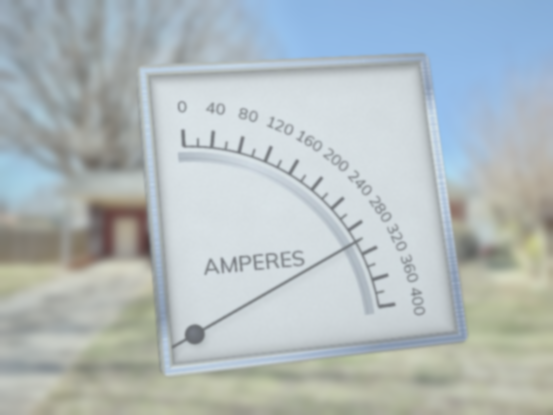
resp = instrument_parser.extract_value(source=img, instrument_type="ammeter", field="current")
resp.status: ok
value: 300 A
